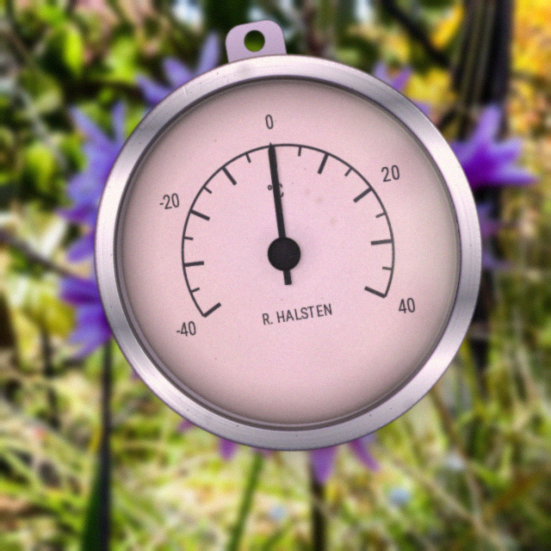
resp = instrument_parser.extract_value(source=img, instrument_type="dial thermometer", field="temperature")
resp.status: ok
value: 0 °C
